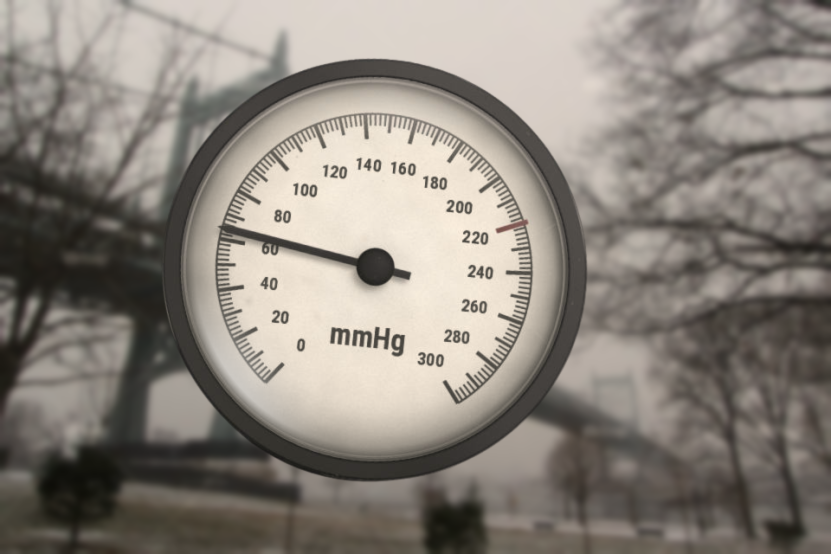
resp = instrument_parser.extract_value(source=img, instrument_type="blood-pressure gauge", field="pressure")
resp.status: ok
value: 64 mmHg
